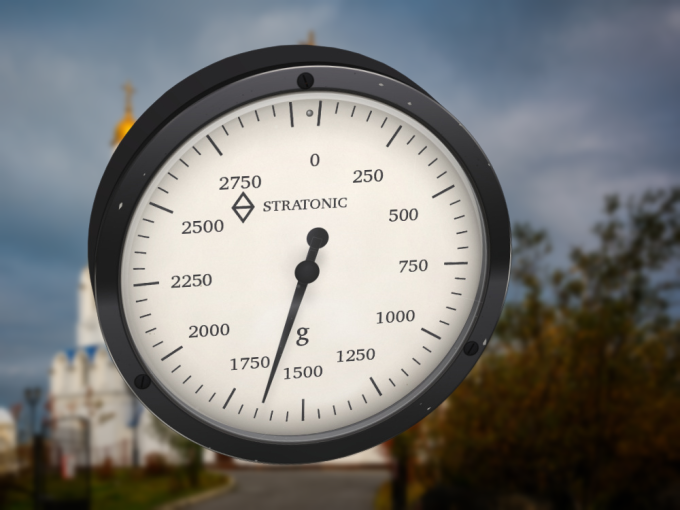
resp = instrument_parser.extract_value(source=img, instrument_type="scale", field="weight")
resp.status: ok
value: 1650 g
